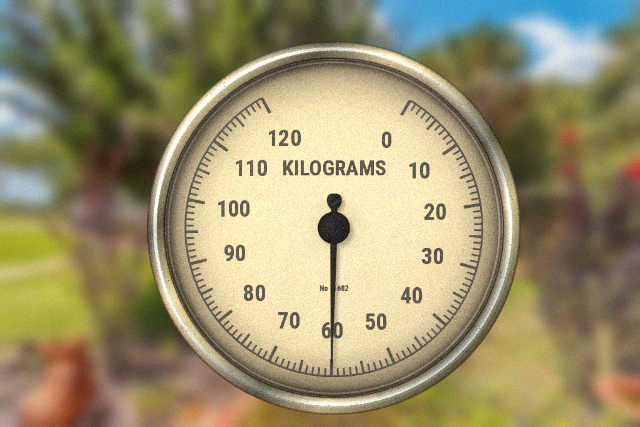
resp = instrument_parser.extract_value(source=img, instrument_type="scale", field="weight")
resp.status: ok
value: 60 kg
